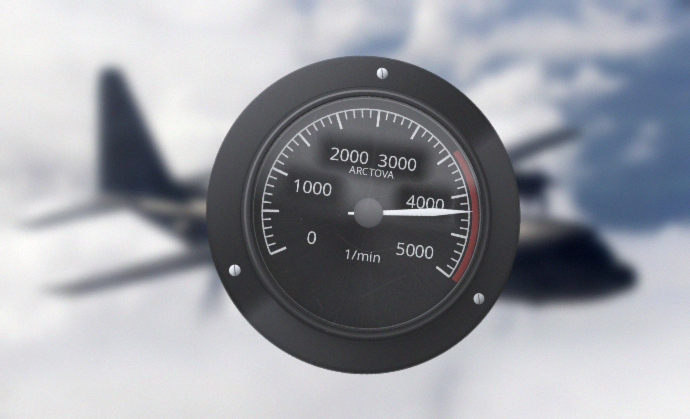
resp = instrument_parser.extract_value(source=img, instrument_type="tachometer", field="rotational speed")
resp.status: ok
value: 4200 rpm
